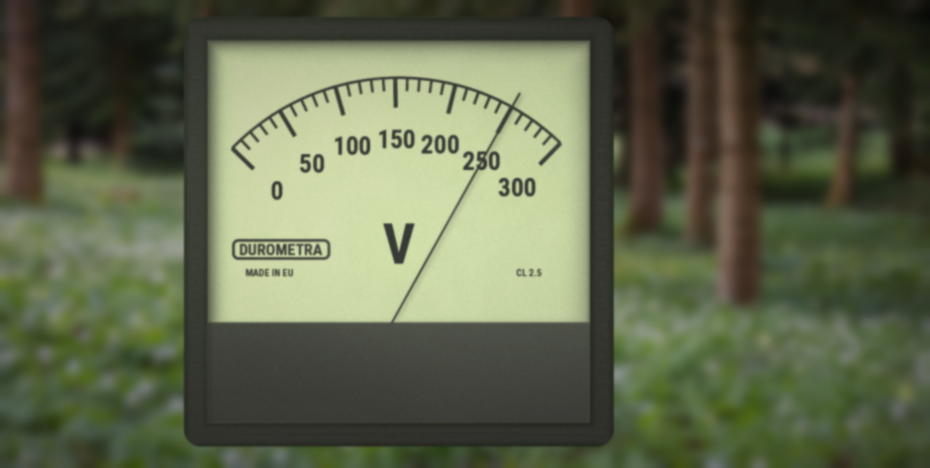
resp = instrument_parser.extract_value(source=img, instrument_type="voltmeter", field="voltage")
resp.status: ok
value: 250 V
